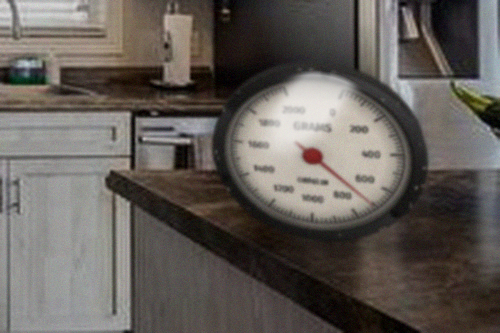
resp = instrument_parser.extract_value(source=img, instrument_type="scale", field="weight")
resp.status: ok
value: 700 g
